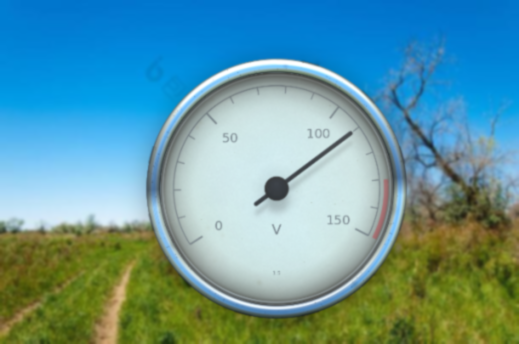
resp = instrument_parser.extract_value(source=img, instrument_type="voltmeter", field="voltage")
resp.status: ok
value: 110 V
